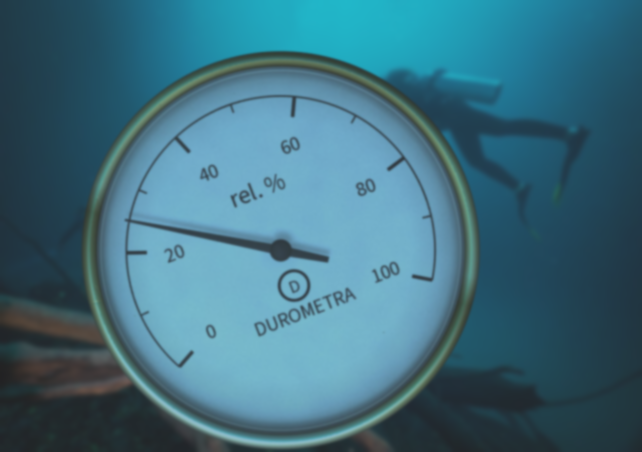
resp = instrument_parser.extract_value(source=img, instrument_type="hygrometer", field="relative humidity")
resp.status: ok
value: 25 %
